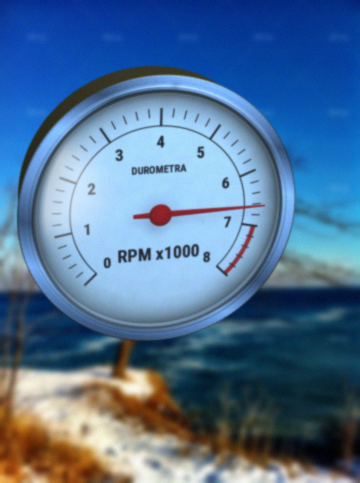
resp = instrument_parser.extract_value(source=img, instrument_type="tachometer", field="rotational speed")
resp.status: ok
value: 6600 rpm
